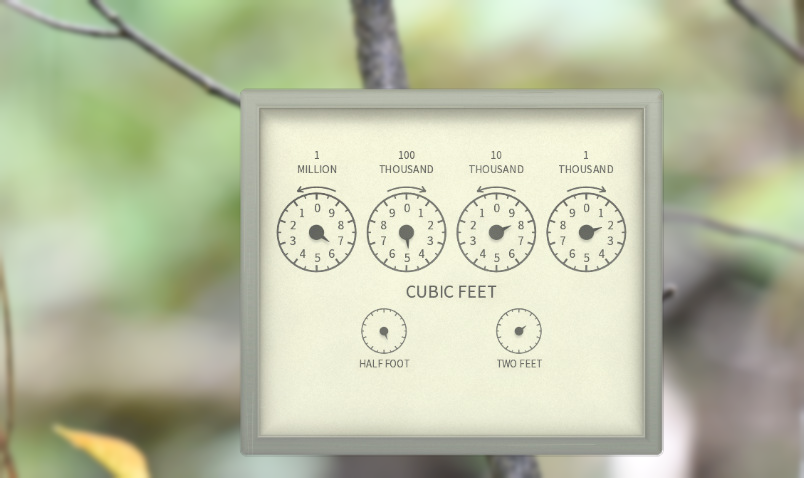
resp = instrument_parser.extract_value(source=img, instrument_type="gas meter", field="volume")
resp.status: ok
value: 648200 ft³
